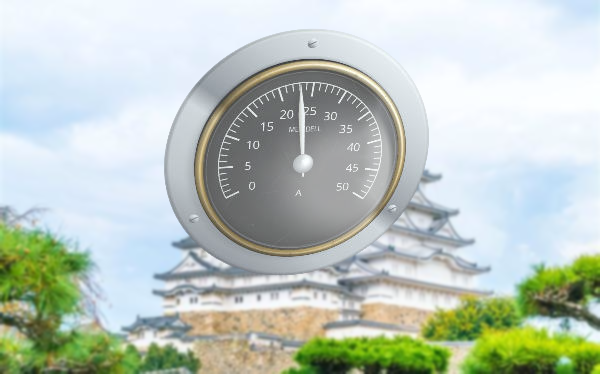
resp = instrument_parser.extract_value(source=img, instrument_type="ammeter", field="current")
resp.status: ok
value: 23 A
